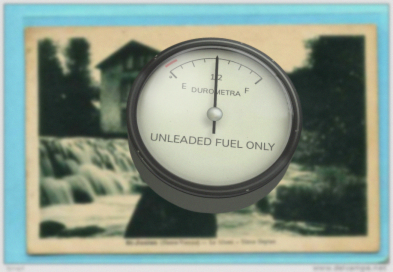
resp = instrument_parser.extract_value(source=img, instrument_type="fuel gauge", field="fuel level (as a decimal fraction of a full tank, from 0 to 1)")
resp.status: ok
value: 0.5
